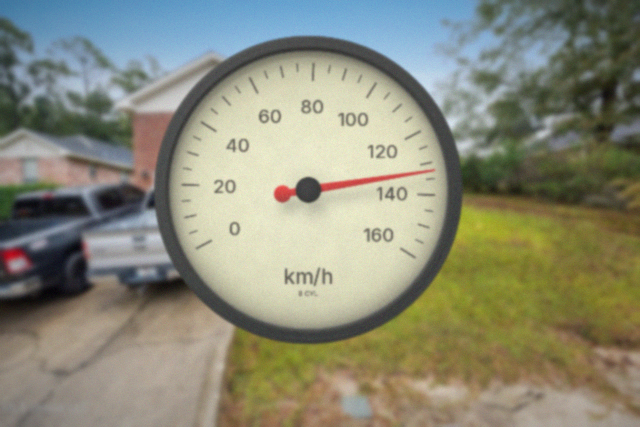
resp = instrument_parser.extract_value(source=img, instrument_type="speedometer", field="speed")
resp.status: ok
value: 132.5 km/h
